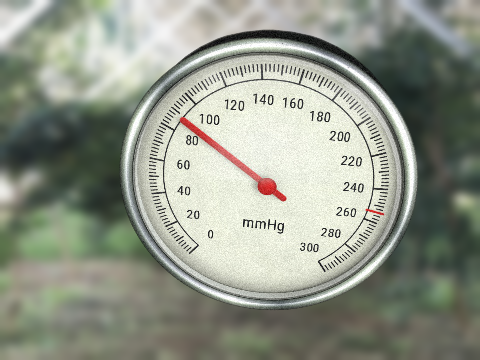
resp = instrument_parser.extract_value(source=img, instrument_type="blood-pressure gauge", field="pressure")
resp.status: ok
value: 90 mmHg
